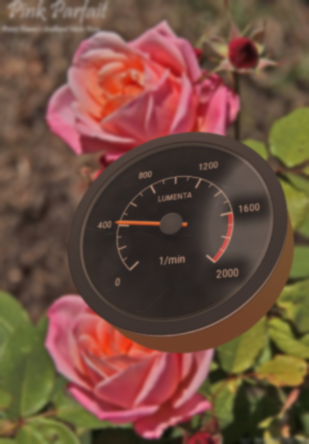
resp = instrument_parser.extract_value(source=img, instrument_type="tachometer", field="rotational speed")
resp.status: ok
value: 400 rpm
